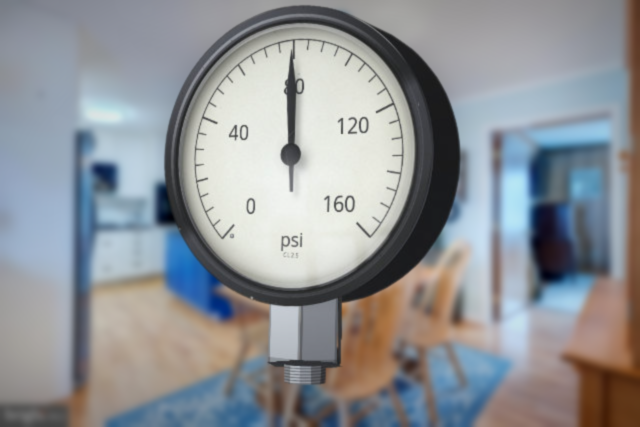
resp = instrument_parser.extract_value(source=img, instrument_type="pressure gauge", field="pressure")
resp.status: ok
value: 80 psi
